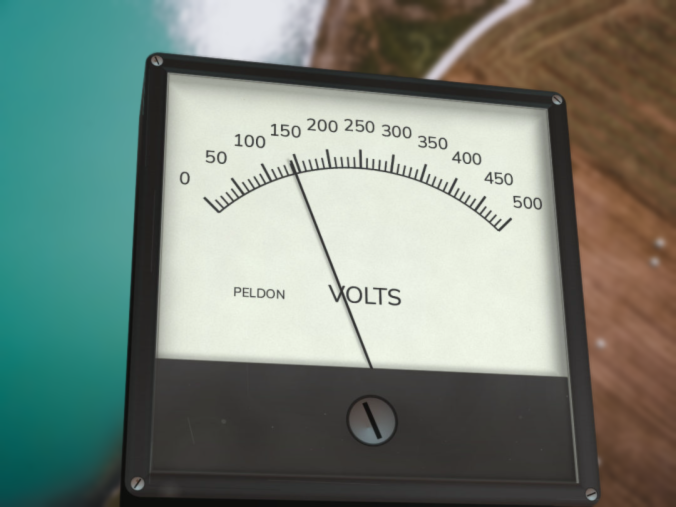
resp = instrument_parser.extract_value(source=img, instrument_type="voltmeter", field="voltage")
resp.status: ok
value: 140 V
